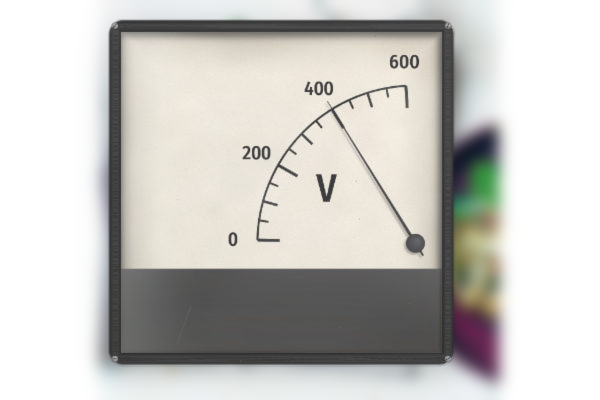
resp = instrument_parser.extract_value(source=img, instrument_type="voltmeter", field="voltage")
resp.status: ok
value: 400 V
